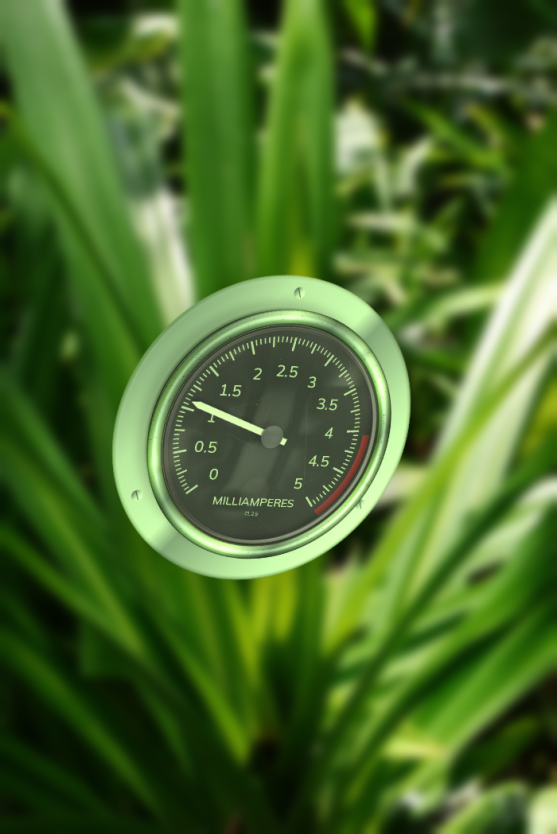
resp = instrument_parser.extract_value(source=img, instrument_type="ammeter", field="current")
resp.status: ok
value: 1.1 mA
